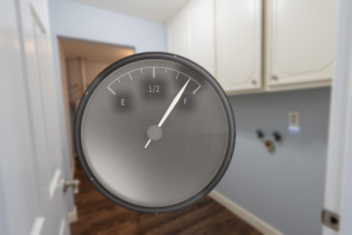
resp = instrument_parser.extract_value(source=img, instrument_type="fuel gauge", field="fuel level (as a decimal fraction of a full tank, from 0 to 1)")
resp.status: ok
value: 0.875
